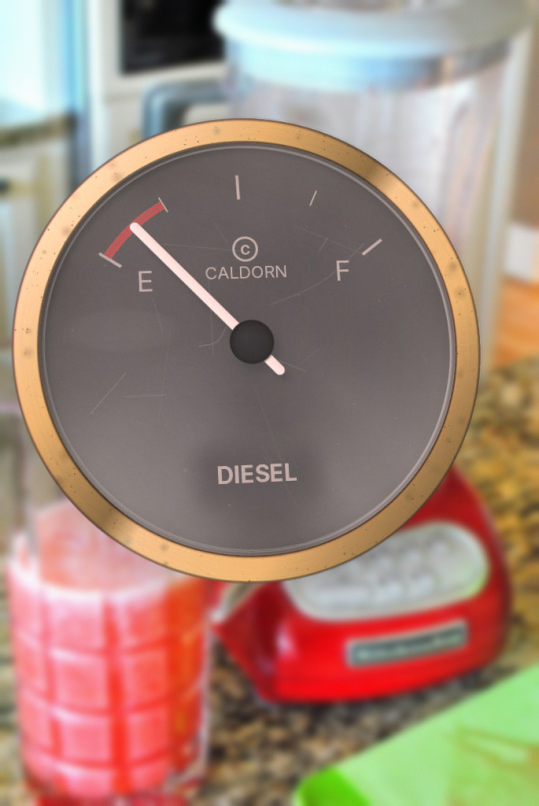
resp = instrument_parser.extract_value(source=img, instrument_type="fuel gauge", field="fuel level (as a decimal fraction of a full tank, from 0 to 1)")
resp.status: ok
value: 0.125
